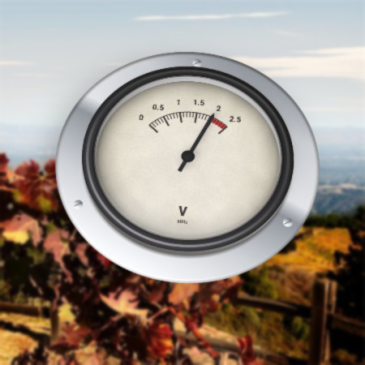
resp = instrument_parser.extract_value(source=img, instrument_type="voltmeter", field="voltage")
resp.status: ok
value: 2 V
